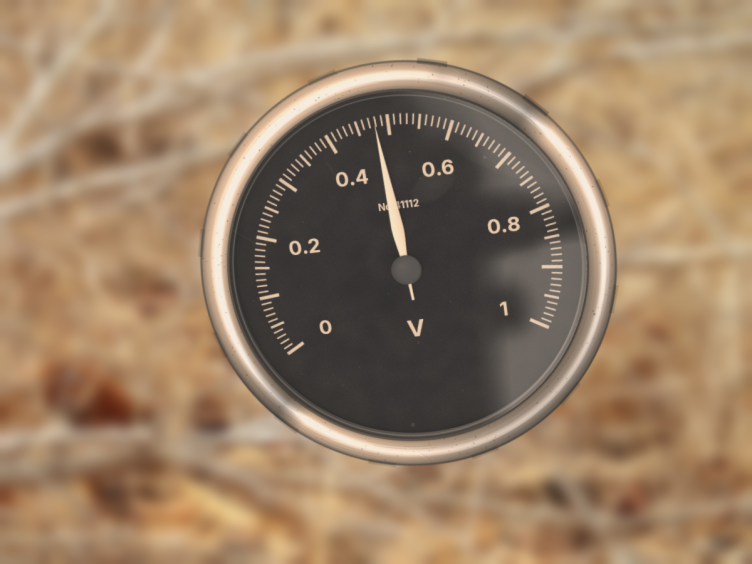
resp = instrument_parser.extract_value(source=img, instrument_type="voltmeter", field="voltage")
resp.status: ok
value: 0.48 V
